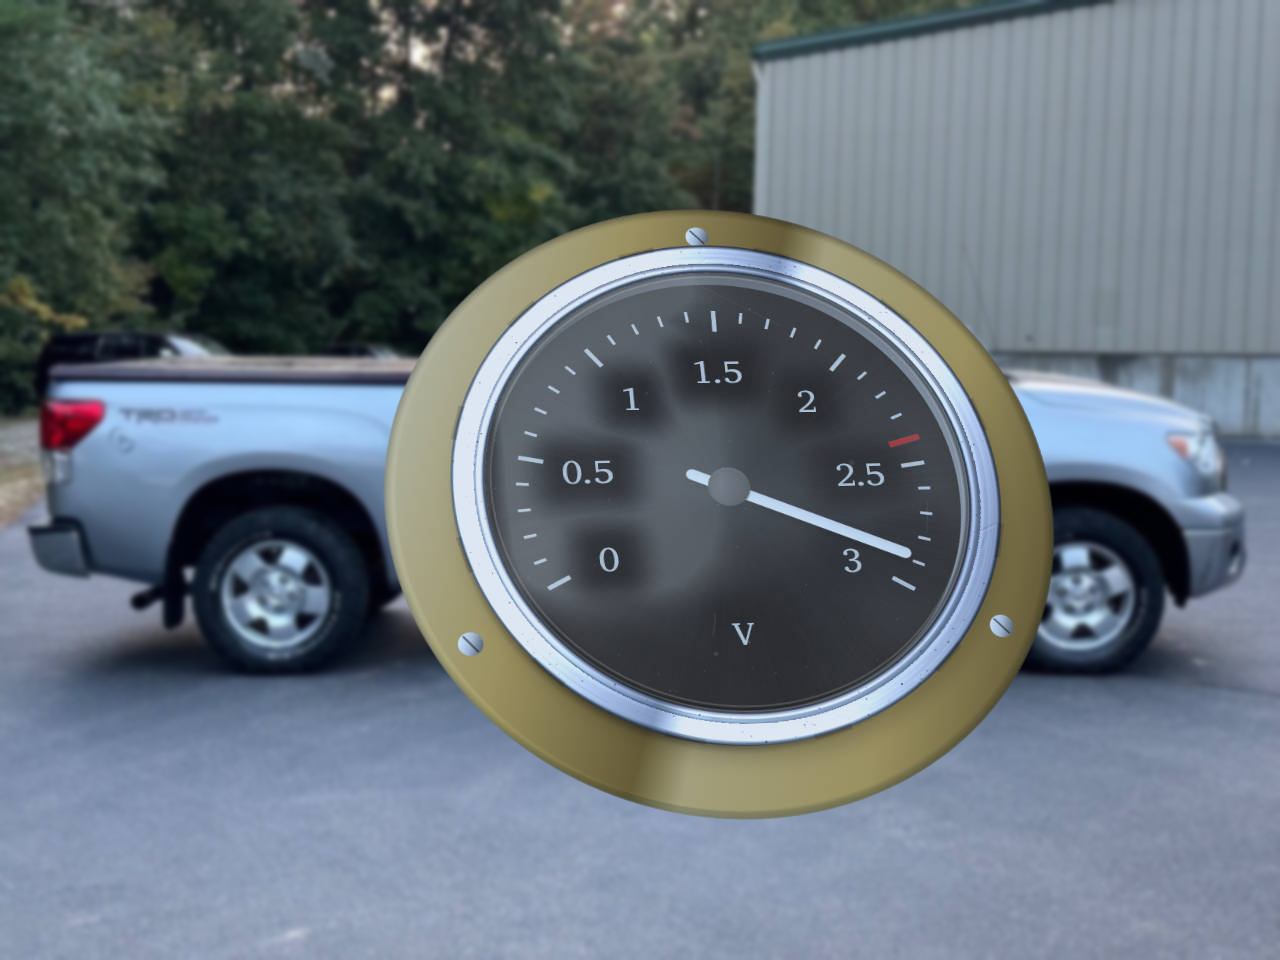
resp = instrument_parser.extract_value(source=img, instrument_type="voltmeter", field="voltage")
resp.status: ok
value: 2.9 V
